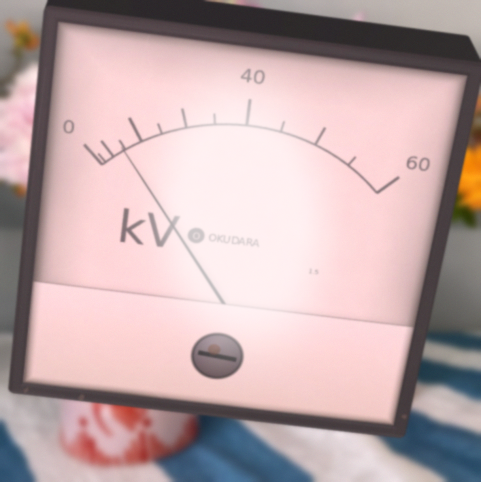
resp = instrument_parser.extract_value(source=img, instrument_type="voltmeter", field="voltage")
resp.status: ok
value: 15 kV
